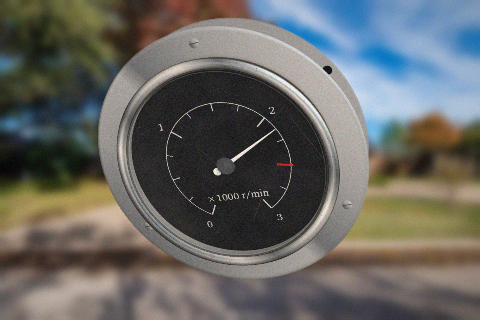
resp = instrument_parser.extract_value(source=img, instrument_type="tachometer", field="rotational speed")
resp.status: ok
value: 2125 rpm
